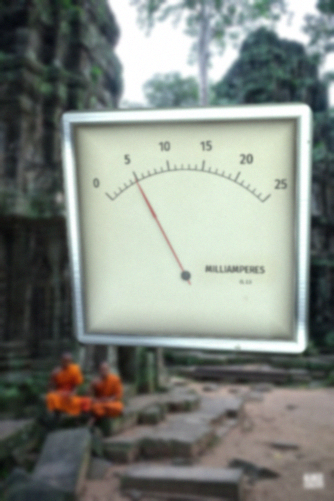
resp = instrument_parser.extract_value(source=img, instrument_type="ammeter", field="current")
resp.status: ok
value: 5 mA
